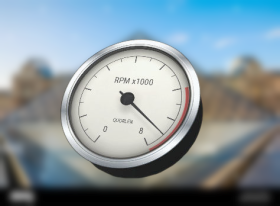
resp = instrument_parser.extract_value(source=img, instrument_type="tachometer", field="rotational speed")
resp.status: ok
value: 7500 rpm
